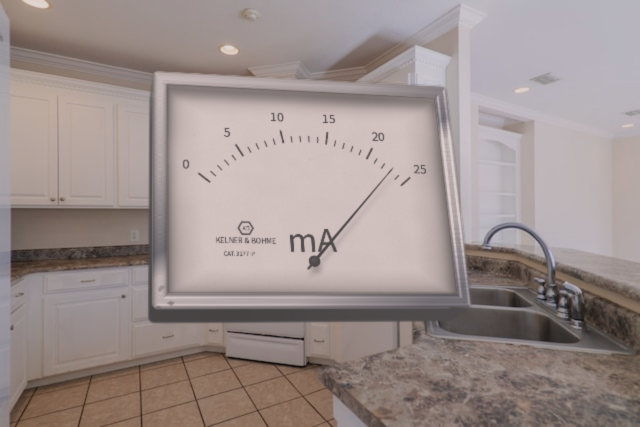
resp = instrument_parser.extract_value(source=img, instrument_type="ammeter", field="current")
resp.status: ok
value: 23 mA
